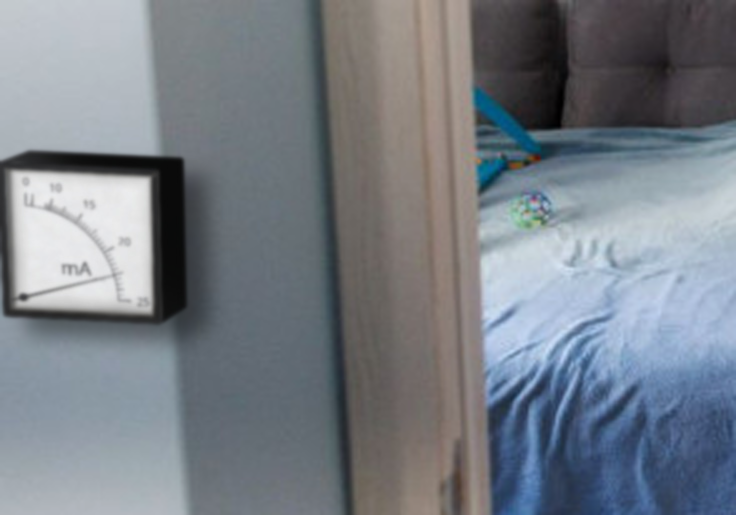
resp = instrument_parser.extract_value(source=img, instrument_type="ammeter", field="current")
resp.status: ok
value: 22.5 mA
